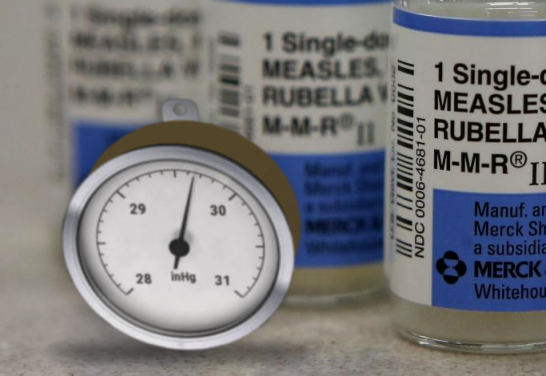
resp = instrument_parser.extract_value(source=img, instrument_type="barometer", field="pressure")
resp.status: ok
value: 29.65 inHg
